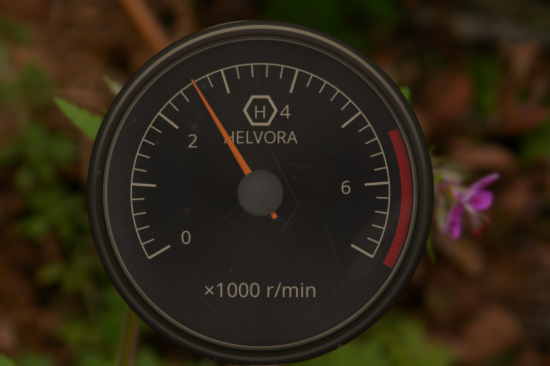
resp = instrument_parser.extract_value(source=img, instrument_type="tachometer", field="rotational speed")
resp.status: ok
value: 2600 rpm
